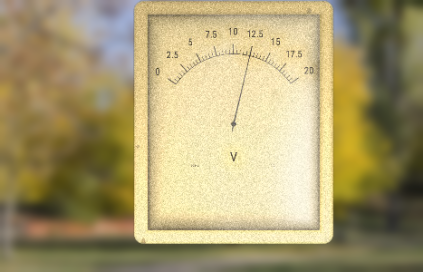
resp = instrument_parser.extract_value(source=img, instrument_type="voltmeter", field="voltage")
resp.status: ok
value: 12.5 V
